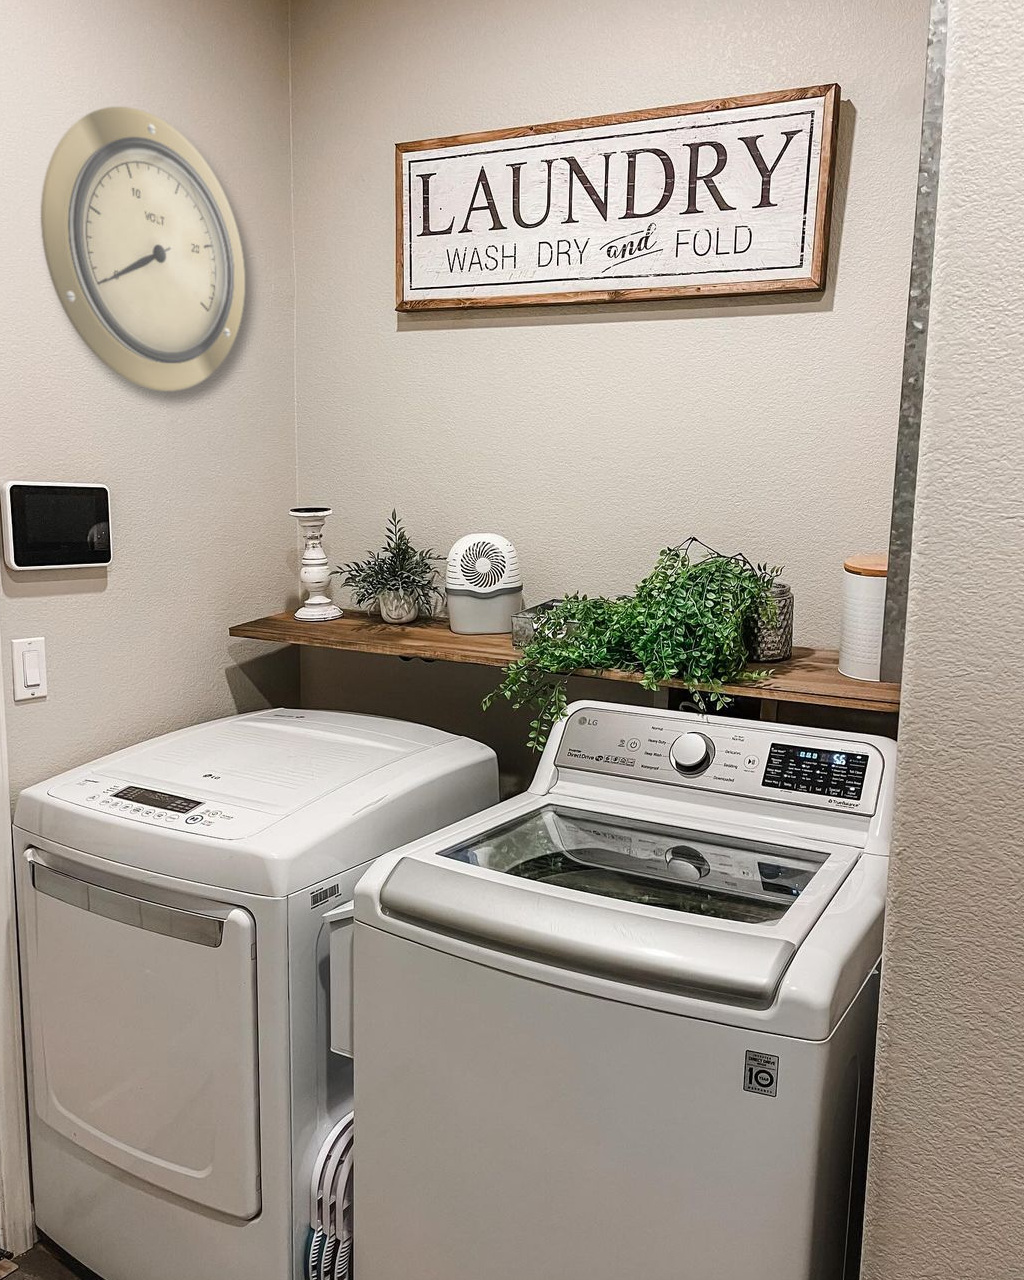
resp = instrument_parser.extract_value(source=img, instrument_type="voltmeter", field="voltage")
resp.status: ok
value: 0 V
